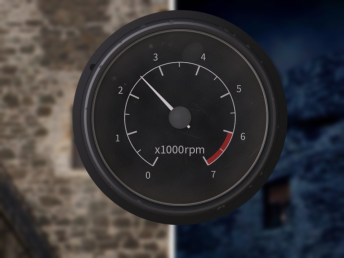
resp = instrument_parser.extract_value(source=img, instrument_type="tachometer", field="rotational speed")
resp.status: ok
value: 2500 rpm
